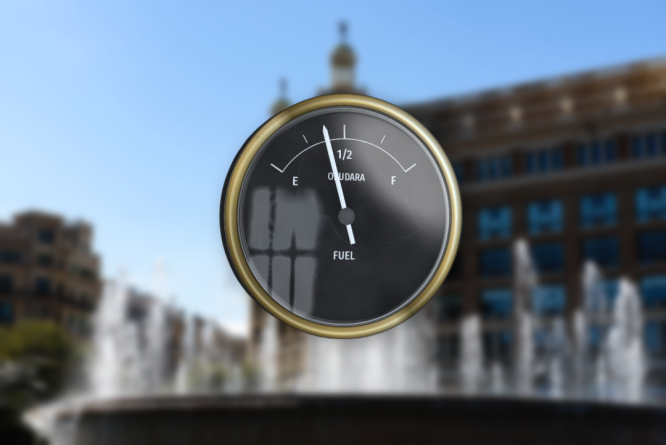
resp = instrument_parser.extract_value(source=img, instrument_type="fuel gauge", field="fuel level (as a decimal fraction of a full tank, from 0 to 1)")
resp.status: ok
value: 0.375
